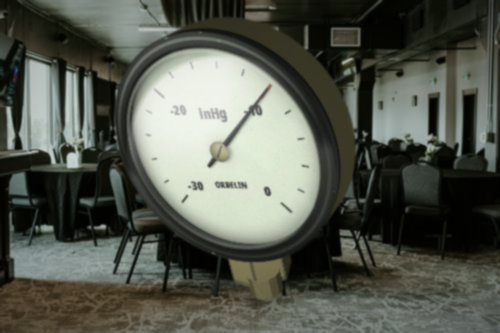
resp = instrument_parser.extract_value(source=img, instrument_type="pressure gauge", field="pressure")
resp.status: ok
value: -10 inHg
